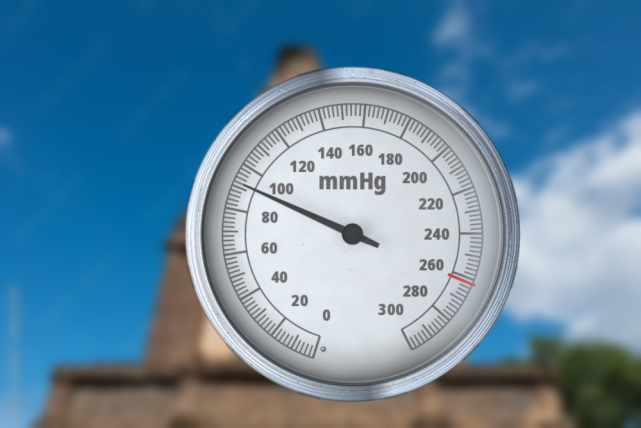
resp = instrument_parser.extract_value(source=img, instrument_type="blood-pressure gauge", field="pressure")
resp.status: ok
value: 92 mmHg
